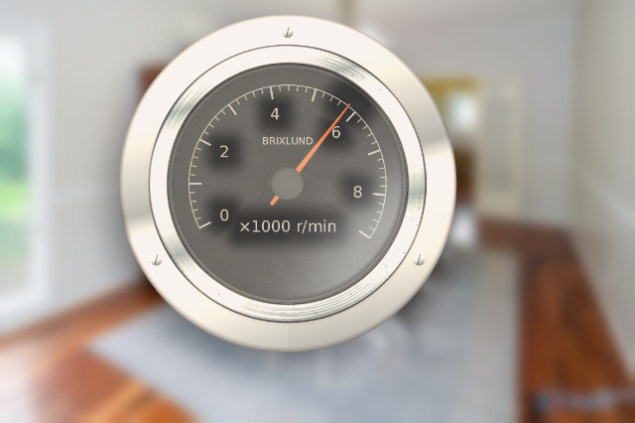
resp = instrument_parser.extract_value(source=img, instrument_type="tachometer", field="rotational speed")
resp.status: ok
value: 5800 rpm
